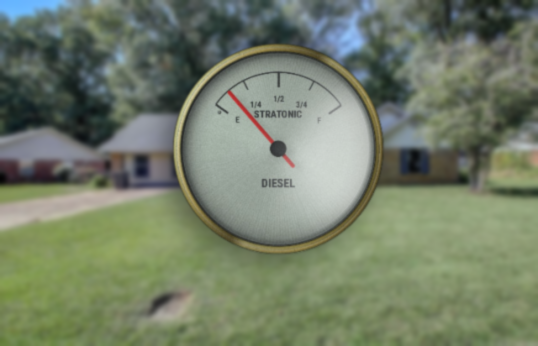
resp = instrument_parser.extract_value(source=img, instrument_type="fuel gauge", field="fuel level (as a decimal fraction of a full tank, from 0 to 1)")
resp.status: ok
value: 0.125
